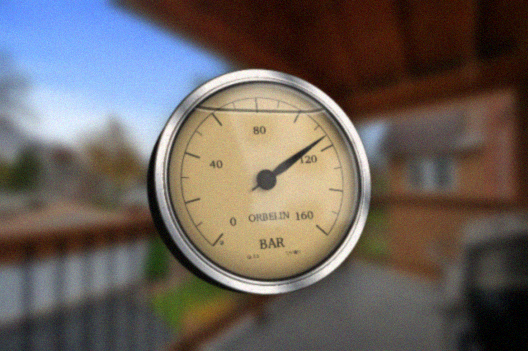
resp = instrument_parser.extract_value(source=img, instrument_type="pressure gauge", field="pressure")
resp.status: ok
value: 115 bar
